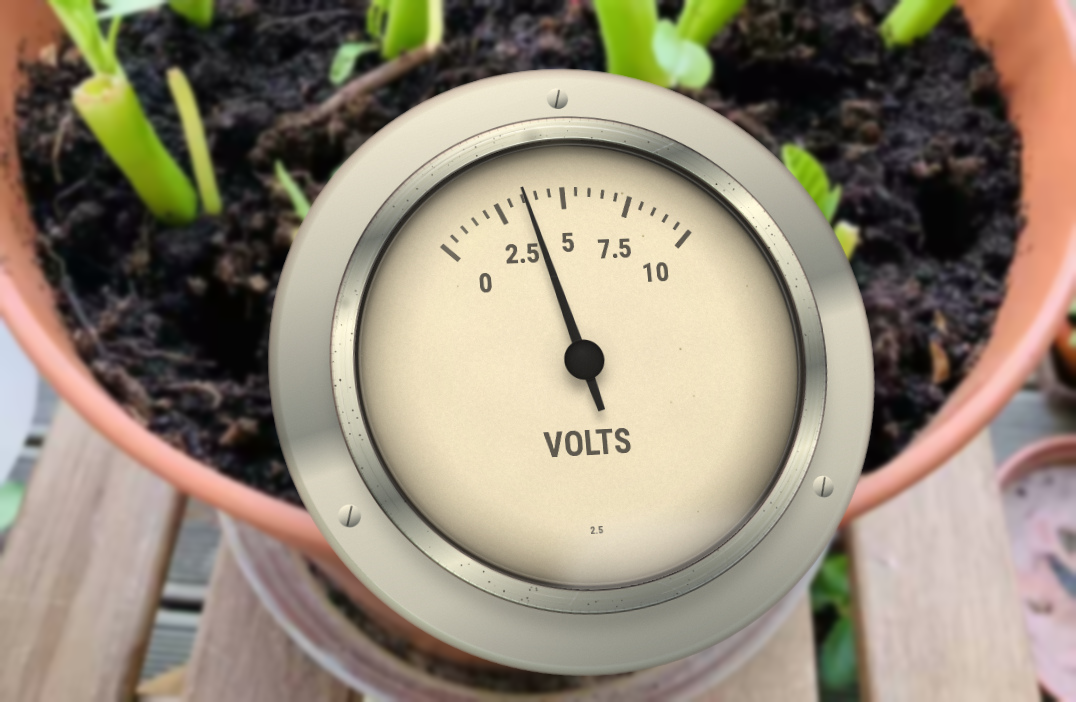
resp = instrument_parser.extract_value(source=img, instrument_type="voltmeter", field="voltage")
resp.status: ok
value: 3.5 V
